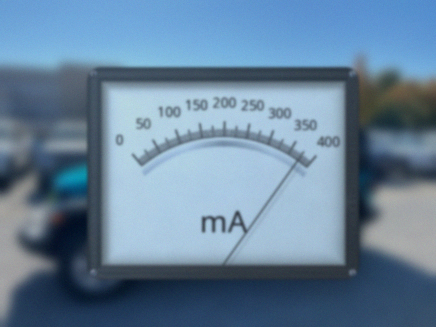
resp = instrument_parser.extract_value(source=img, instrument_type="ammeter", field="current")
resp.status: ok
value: 375 mA
